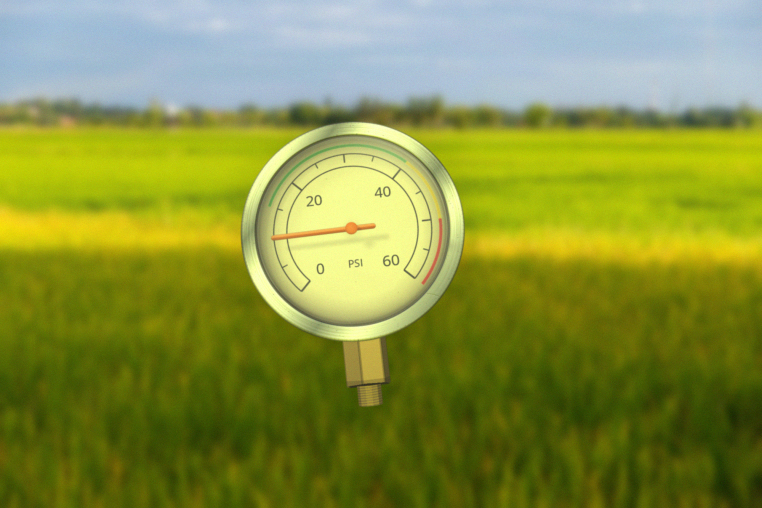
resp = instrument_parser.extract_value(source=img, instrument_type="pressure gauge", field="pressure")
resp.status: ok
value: 10 psi
